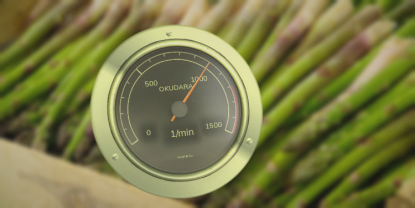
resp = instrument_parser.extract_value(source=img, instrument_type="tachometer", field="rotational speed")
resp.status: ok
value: 1000 rpm
